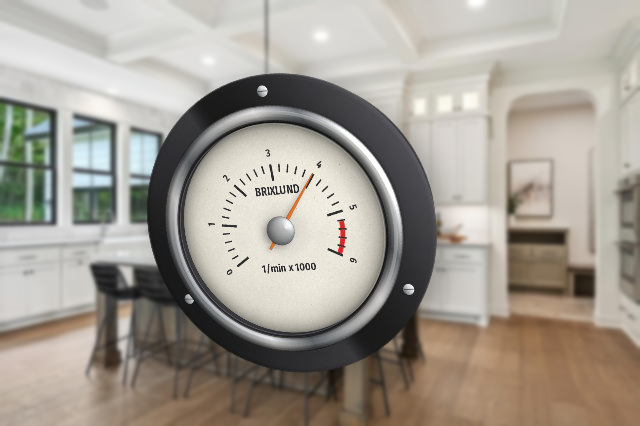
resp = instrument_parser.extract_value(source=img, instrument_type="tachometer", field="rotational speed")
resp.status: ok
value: 4000 rpm
